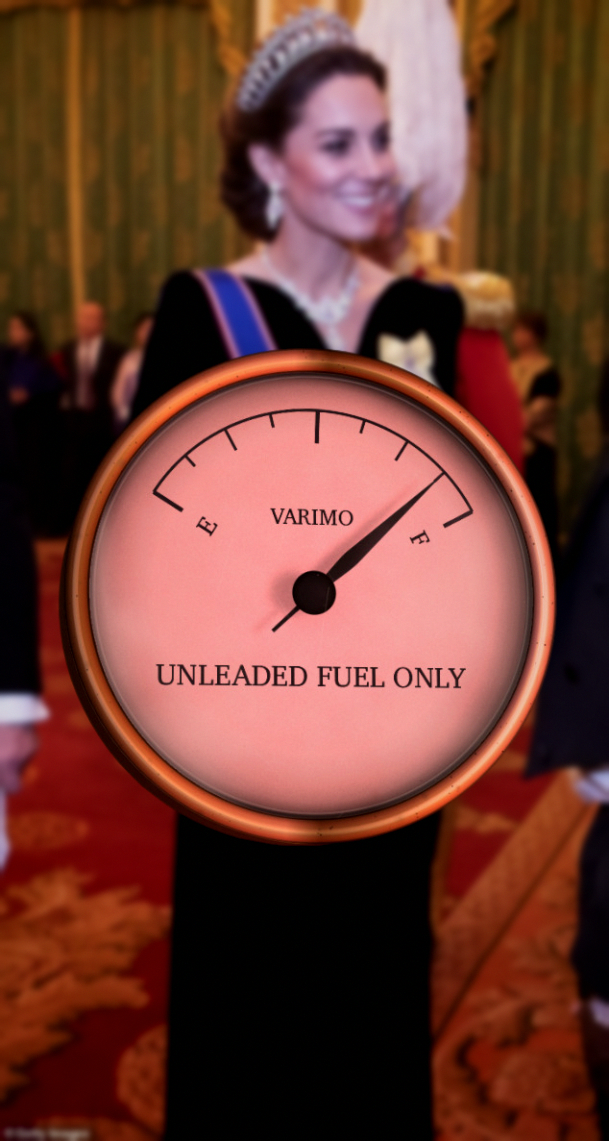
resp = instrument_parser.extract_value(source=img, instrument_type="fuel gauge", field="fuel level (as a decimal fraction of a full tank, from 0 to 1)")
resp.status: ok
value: 0.875
